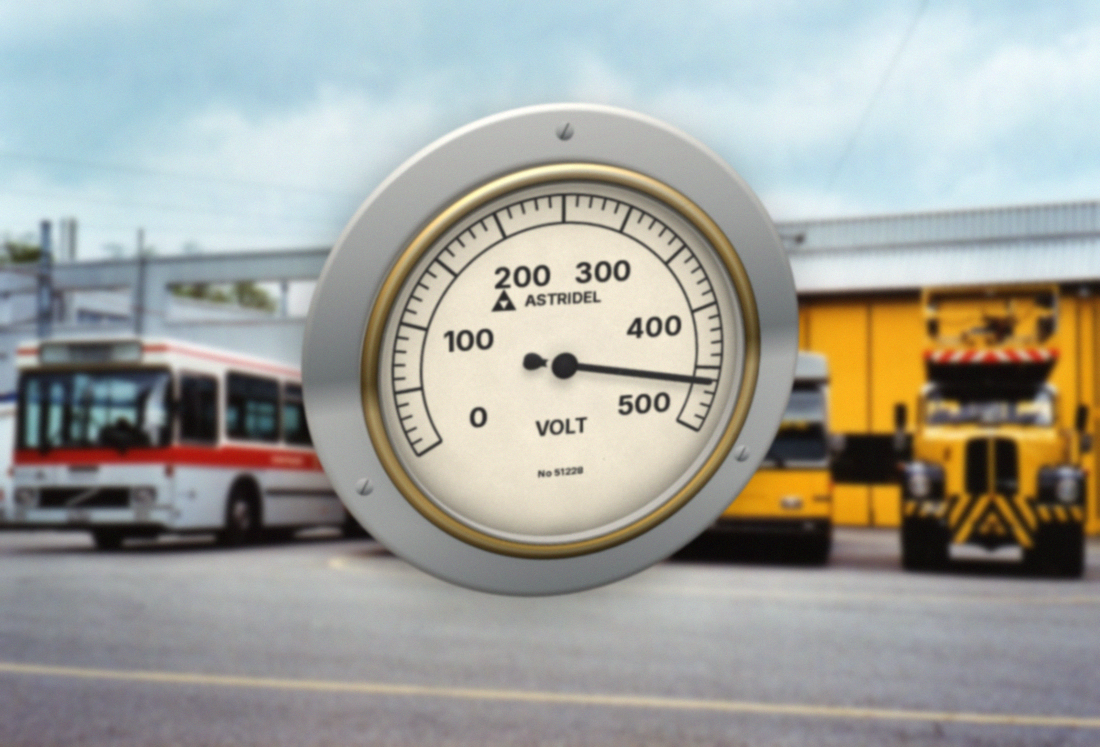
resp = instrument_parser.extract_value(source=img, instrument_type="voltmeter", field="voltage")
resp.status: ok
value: 460 V
